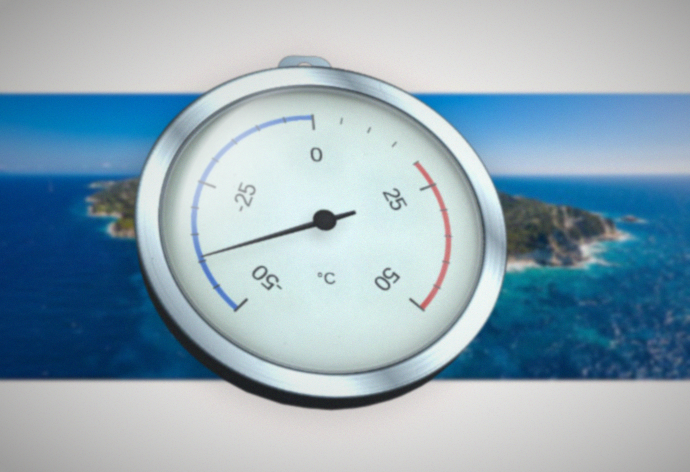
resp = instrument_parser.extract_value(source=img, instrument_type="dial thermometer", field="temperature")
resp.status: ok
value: -40 °C
